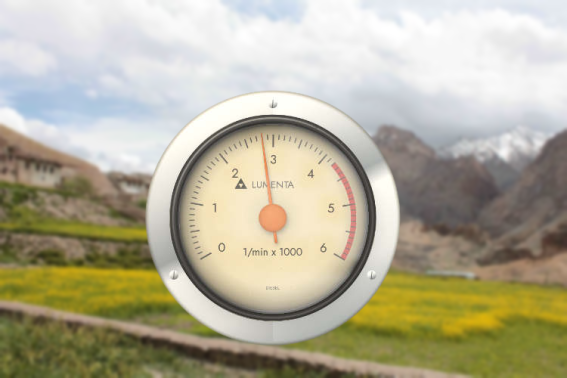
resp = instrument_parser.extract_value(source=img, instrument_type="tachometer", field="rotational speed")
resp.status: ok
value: 2800 rpm
